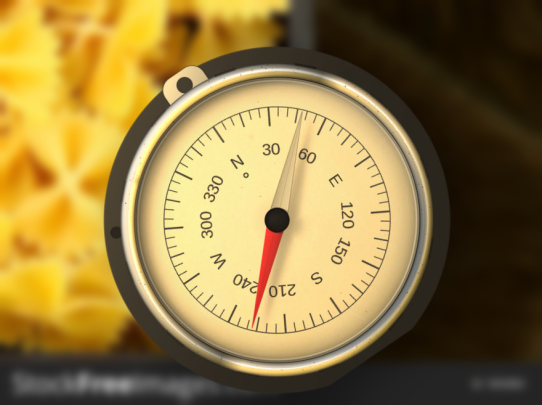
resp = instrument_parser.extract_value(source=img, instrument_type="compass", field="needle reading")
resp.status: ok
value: 227.5 °
